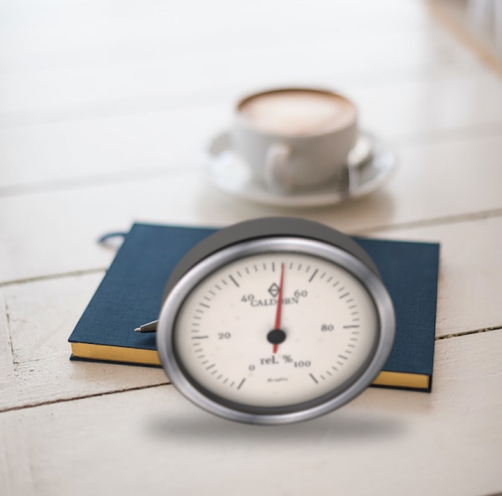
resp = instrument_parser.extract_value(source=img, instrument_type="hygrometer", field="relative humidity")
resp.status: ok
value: 52 %
